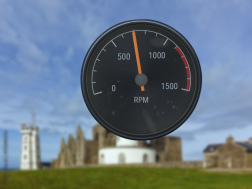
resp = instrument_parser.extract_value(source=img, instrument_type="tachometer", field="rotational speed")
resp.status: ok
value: 700 rpm
